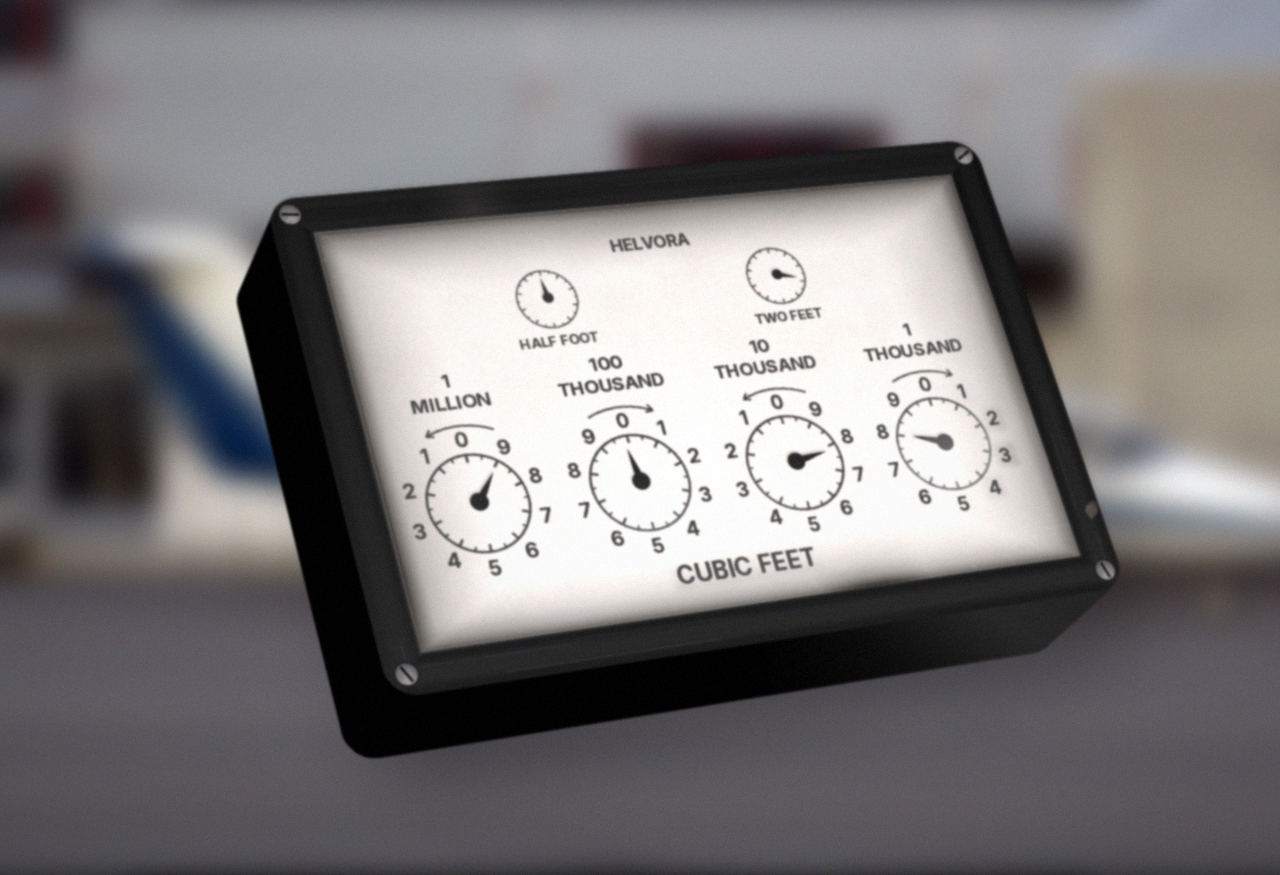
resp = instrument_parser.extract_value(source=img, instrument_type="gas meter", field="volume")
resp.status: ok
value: 897800 ft³
